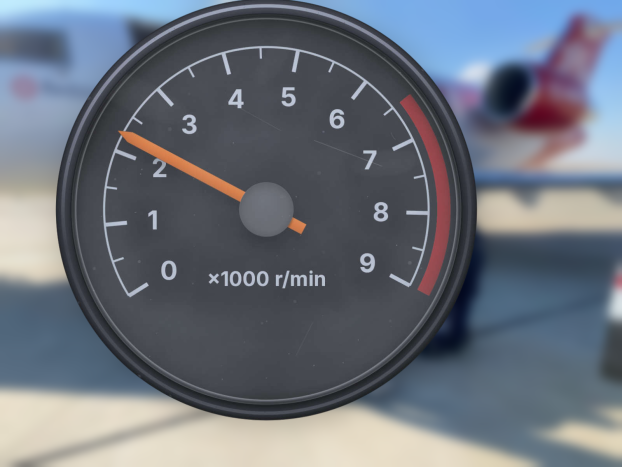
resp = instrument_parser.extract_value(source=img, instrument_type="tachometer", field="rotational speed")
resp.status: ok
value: 2250 rpm
